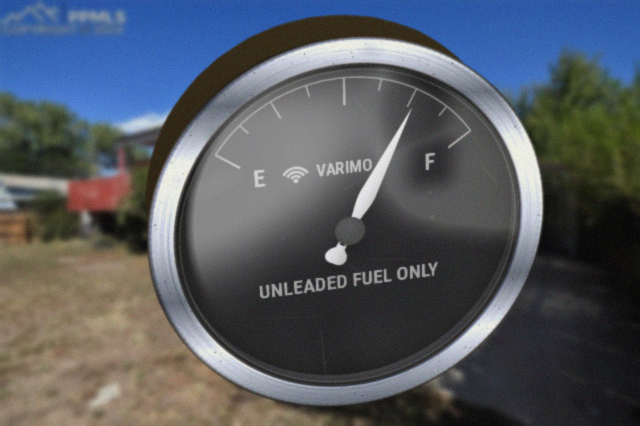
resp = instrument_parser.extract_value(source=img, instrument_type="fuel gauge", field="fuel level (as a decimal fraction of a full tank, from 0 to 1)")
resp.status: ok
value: 0.75
